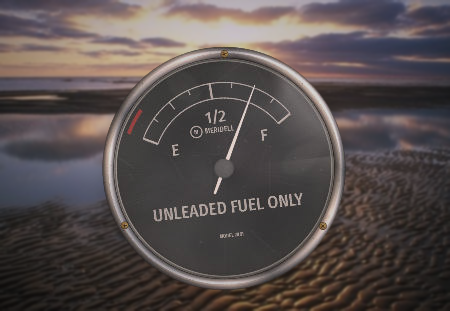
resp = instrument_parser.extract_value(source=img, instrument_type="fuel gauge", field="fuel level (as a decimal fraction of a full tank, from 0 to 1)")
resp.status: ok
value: 0.75
